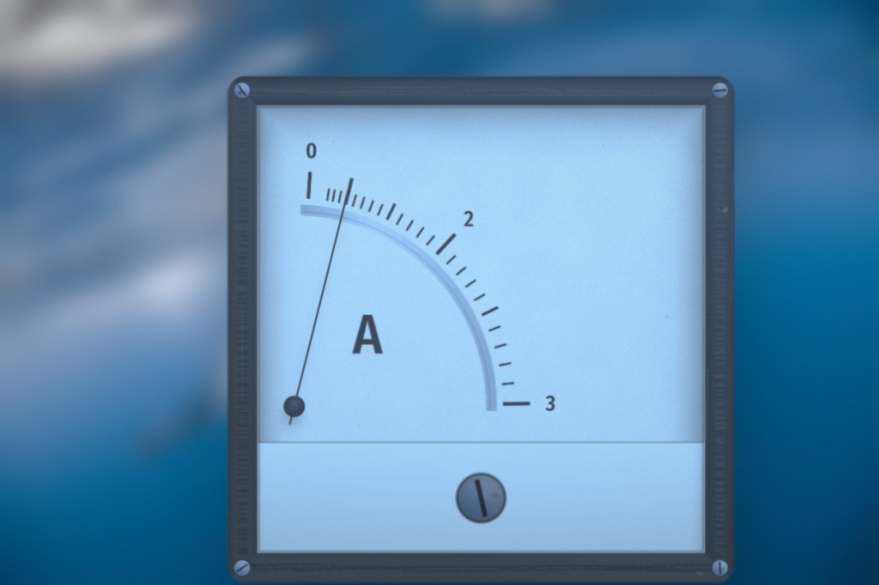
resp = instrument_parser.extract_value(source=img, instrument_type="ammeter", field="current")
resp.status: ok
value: 1 A
